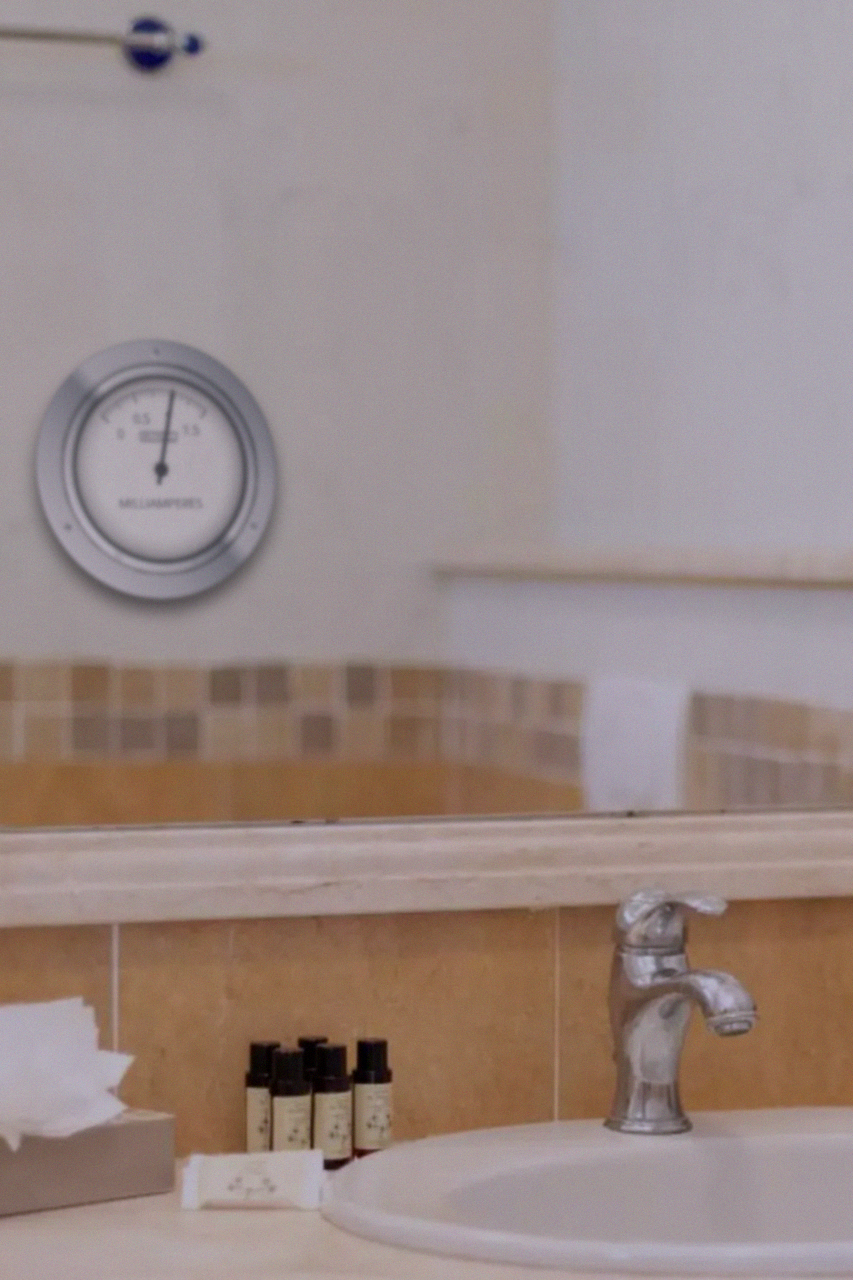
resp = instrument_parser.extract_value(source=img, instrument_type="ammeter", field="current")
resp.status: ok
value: 1 mA
